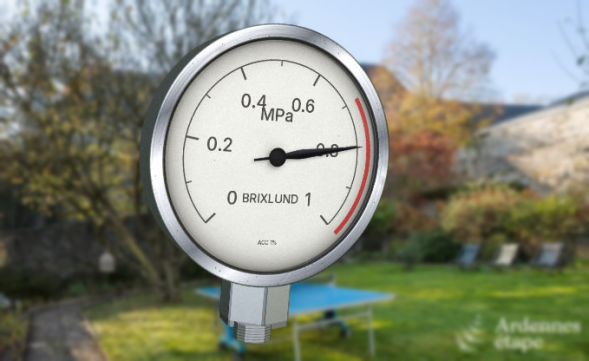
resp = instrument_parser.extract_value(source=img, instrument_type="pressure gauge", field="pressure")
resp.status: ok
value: 0.8 MPa
